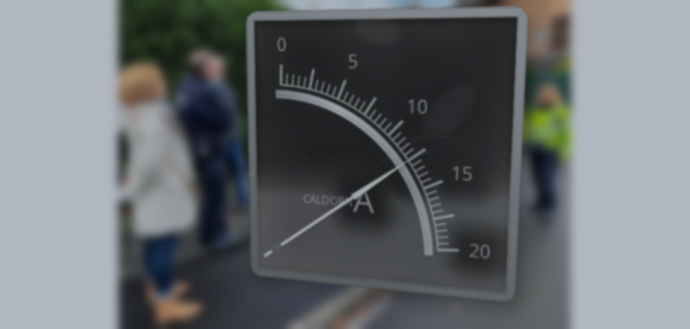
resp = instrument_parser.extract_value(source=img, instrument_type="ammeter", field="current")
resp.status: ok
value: 12.5 A
